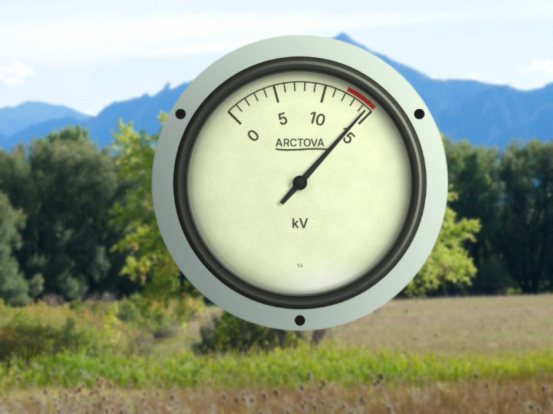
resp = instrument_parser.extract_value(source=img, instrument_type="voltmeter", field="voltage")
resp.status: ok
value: 14.5 kV
